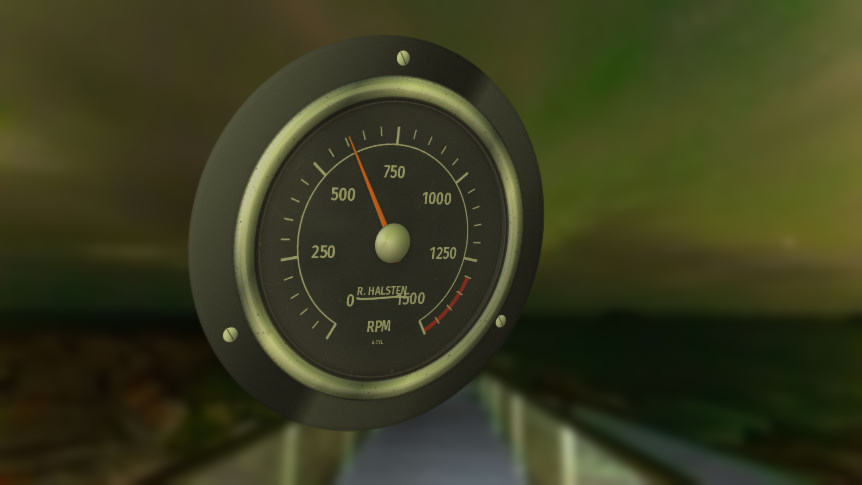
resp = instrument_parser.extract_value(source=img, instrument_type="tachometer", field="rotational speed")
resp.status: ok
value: 600 rpm
